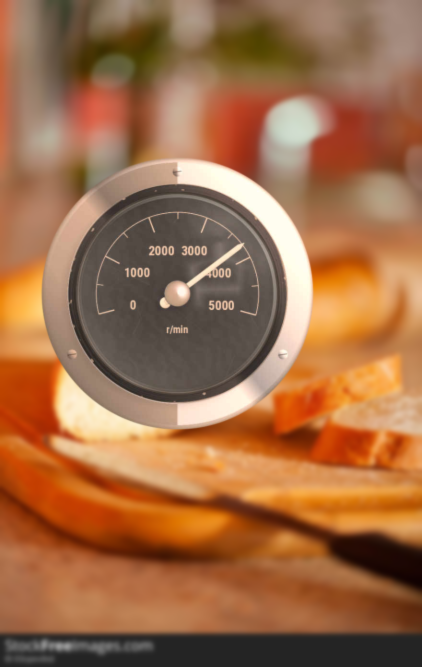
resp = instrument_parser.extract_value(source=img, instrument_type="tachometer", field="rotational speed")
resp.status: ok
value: 3750 rpm
